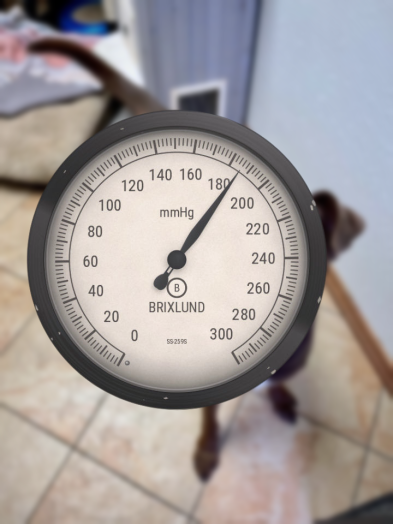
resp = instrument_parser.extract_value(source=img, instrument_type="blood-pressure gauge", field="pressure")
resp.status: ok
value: 186 mmHg
